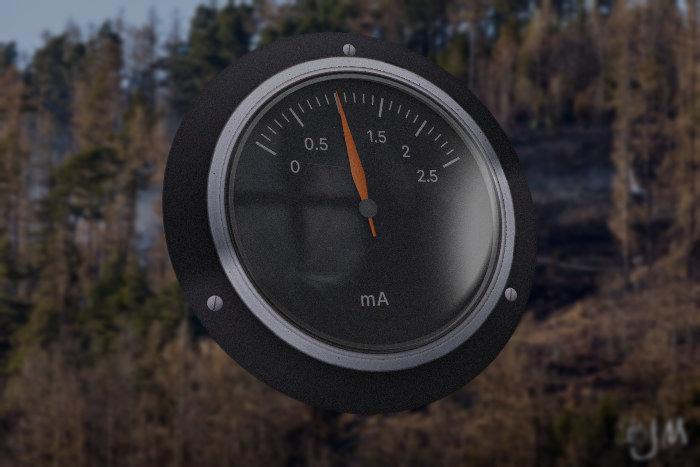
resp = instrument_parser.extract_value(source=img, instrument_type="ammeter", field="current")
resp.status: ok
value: 1 mA
